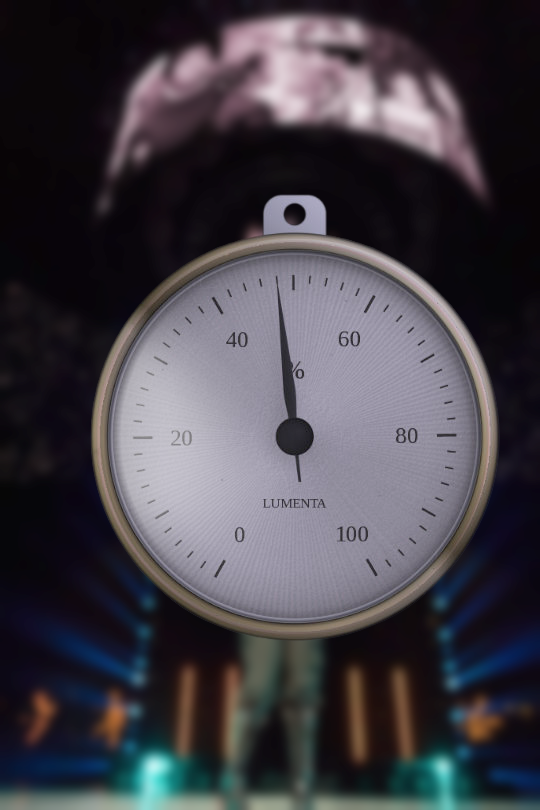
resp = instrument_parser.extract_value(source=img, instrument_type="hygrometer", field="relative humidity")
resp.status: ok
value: 48 %
